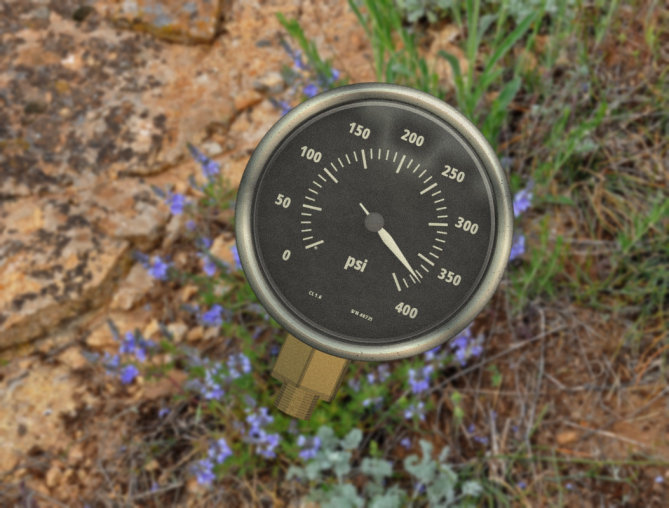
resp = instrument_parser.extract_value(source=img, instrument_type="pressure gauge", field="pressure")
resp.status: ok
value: 375 psi
